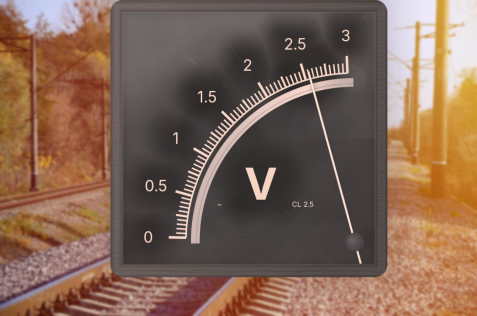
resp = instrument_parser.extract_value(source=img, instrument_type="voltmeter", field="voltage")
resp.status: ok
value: 2.55 V
